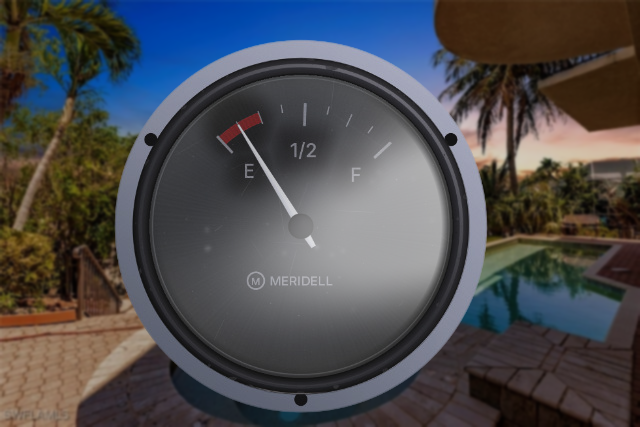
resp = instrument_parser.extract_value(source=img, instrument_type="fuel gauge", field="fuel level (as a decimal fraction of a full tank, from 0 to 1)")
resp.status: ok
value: 0.125
